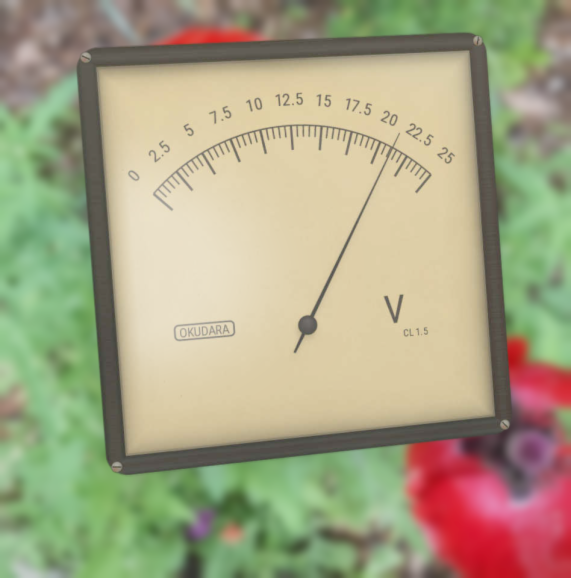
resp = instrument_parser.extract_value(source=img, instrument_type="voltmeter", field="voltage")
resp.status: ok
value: 21 V
